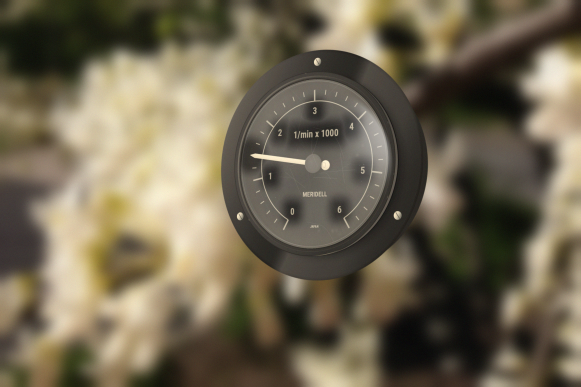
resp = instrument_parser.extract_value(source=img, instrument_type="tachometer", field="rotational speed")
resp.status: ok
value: 1400 rpm
